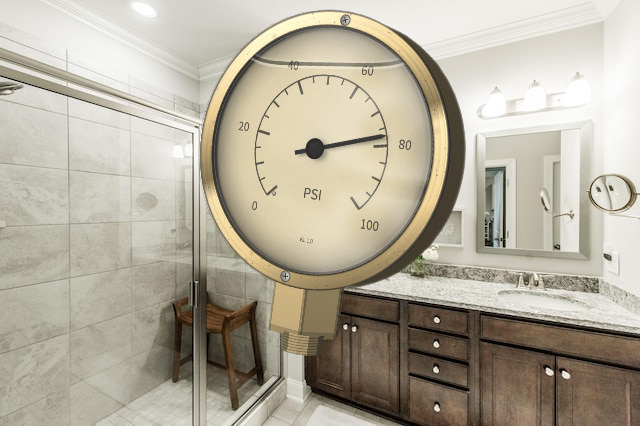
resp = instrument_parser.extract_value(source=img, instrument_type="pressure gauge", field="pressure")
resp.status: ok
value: 77.5 psi
